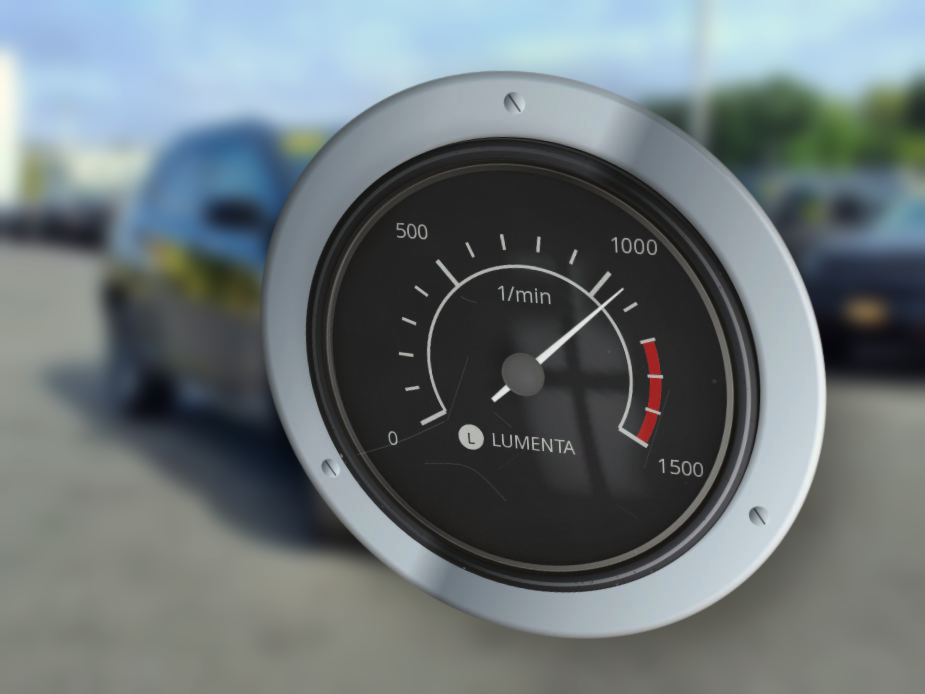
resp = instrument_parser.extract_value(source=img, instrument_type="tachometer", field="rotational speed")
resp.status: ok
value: 1050 rpm
